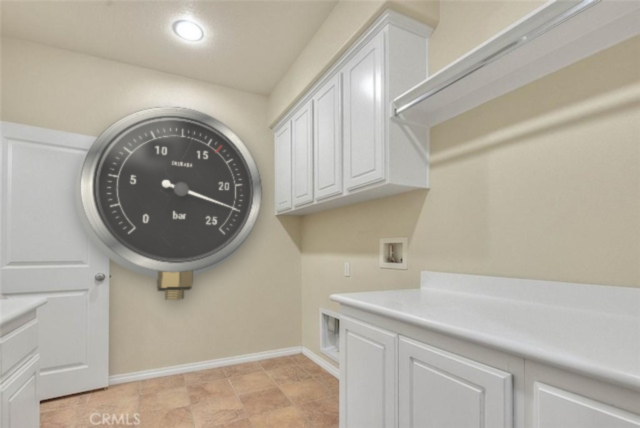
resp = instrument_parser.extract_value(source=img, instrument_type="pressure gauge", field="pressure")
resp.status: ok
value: 22.5 bar
